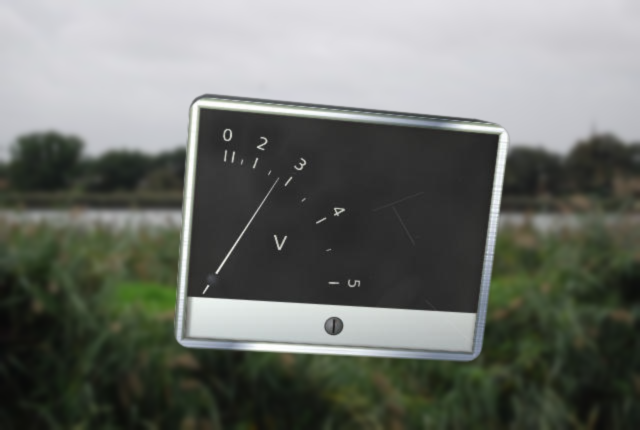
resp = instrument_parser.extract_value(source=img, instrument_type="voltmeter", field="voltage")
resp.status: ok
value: 2.75 V
